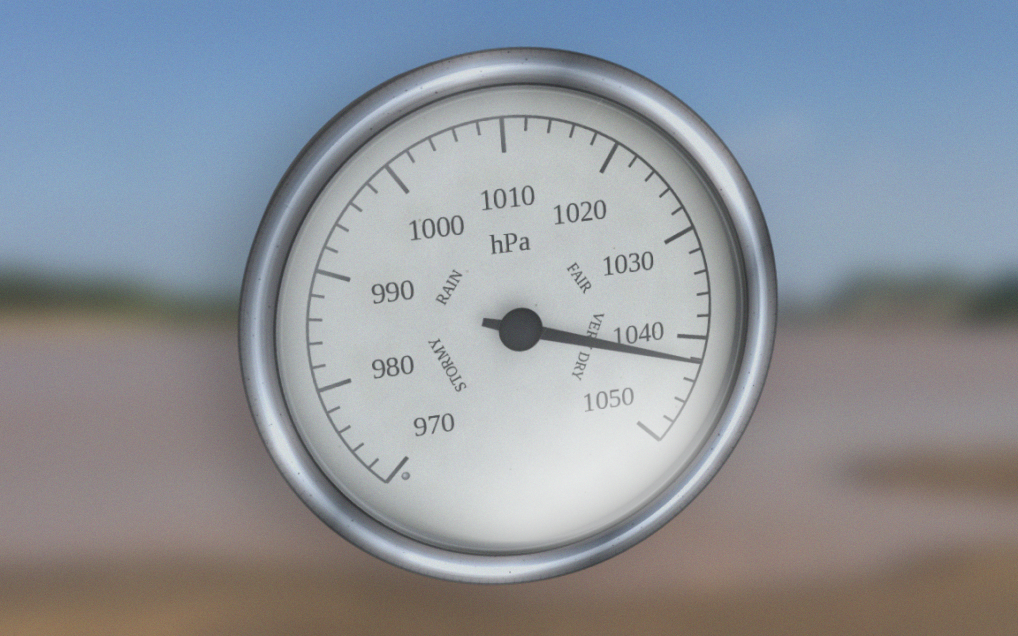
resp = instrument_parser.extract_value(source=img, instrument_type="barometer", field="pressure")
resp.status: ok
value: 1042 hPa
